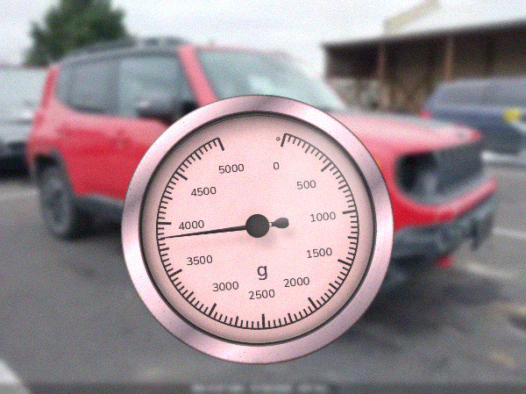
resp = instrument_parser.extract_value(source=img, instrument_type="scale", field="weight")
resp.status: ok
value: 3850 g
